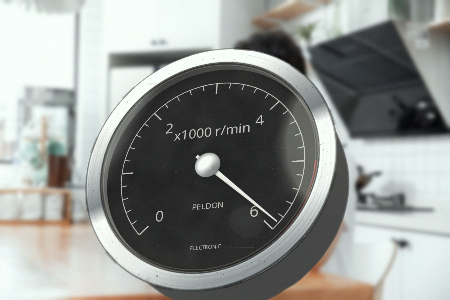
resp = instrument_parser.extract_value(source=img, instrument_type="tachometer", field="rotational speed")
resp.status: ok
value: 5900 rpm
